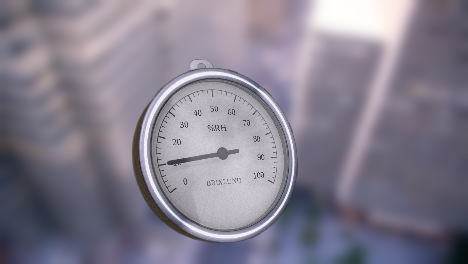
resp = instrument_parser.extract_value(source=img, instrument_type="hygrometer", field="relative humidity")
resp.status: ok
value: 10 %
